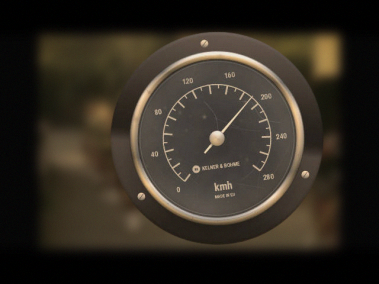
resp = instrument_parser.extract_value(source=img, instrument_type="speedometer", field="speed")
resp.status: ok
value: 190 km/h
